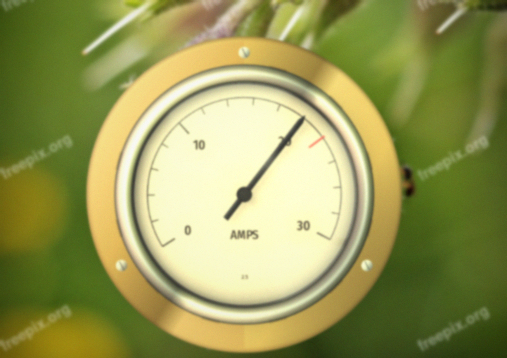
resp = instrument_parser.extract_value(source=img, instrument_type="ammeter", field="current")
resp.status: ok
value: 20 A
